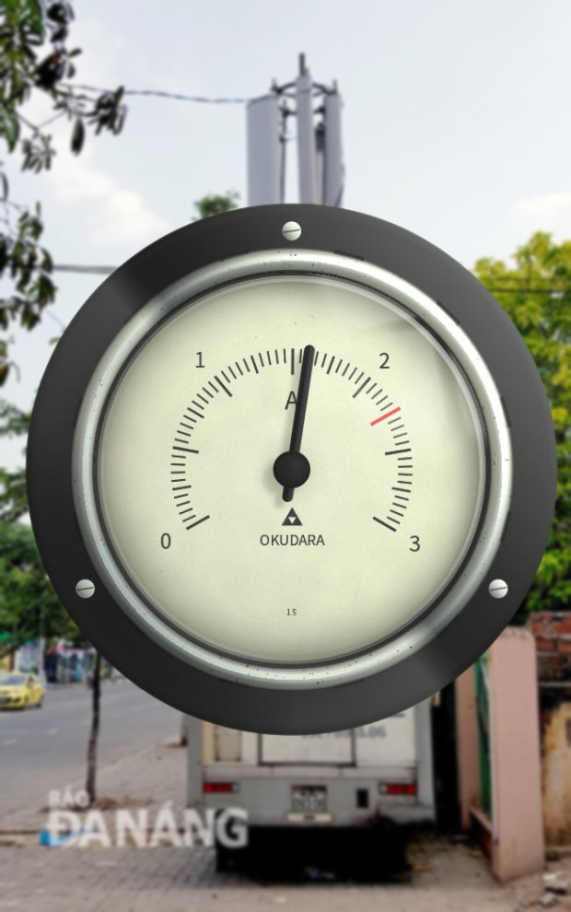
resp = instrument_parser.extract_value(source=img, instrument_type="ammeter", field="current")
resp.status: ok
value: 1.6 A
